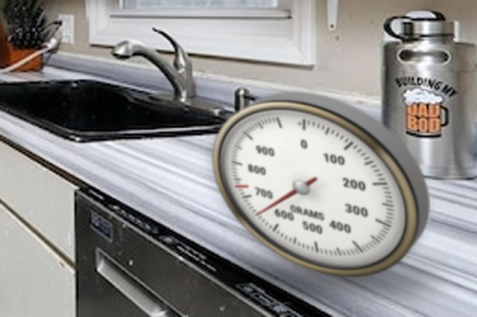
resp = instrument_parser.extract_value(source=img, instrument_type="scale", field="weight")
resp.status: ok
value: 650 g
